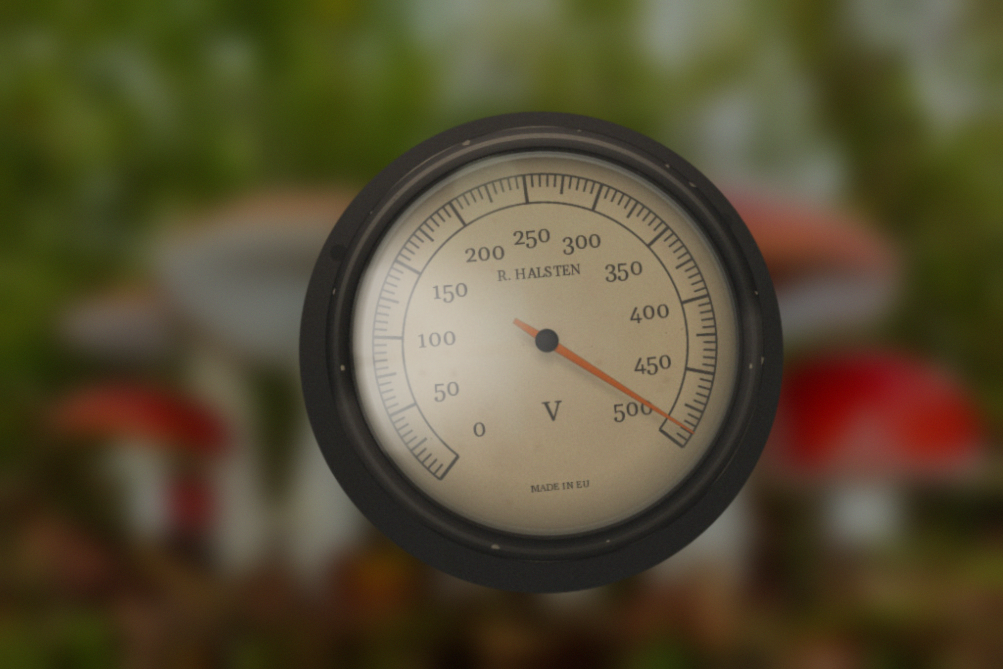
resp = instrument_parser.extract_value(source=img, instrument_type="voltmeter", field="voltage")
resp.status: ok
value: 490 V
